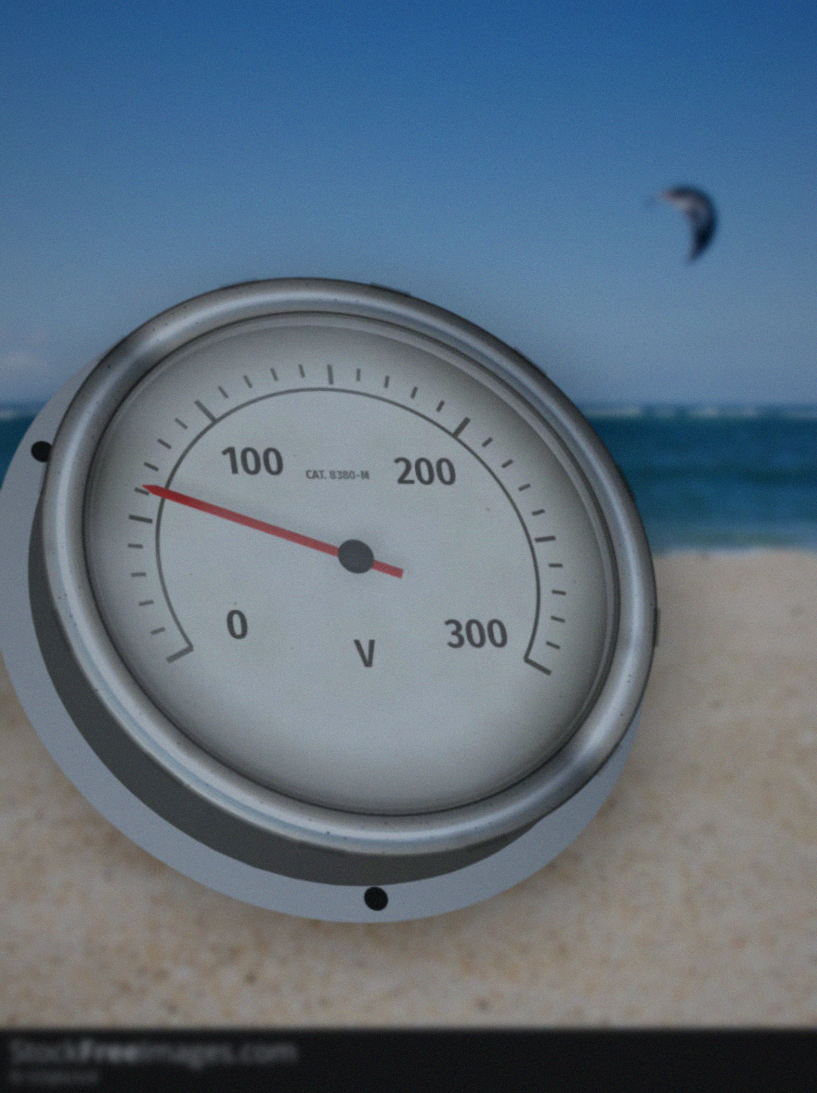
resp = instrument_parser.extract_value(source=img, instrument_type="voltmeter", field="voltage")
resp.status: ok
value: 60 V
